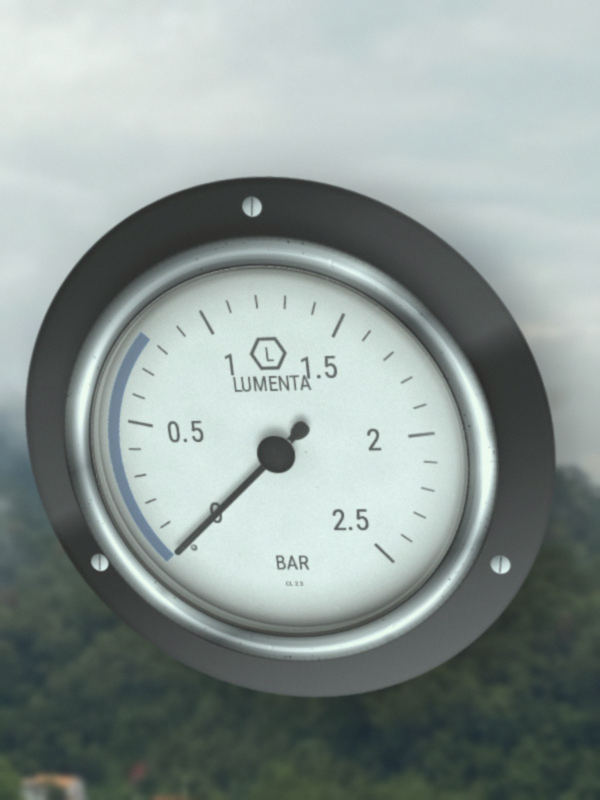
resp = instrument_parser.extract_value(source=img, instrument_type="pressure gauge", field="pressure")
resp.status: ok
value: 0 bar
